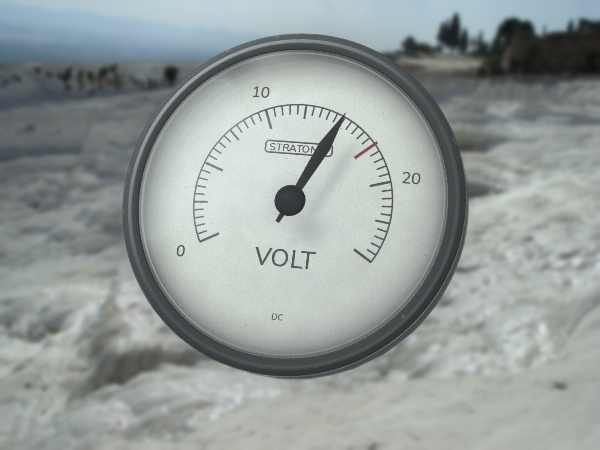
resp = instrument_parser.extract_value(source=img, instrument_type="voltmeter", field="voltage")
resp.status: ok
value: 15 V
